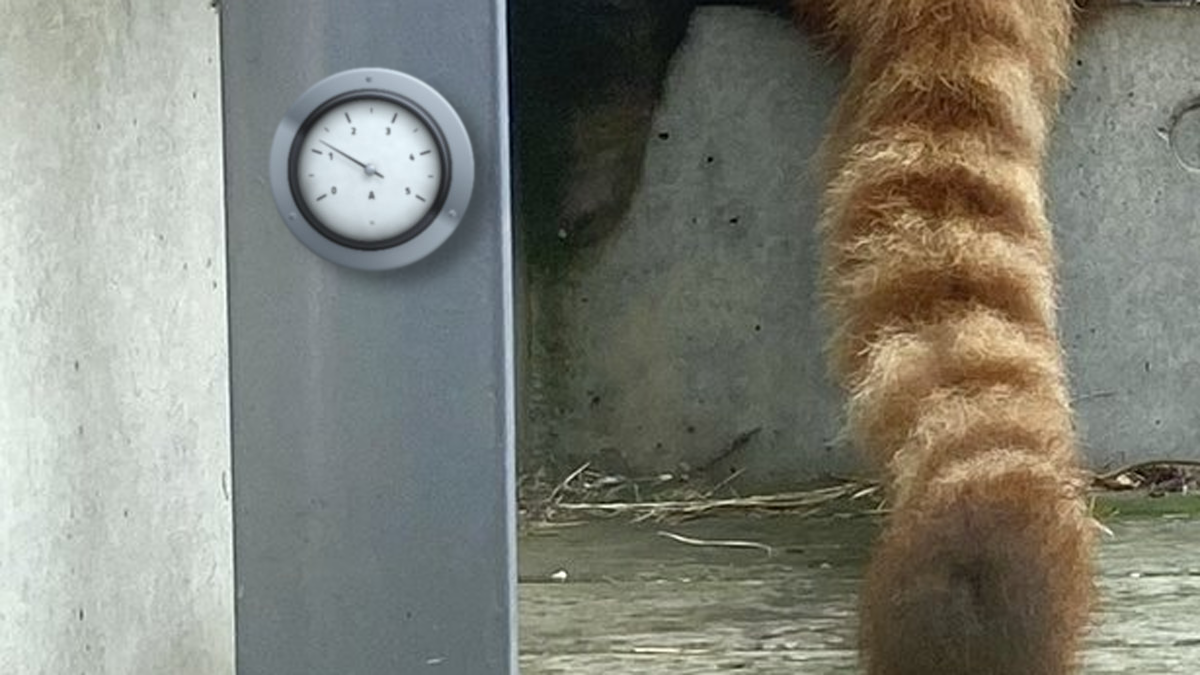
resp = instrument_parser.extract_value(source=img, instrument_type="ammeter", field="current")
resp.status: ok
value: 1.25 A
